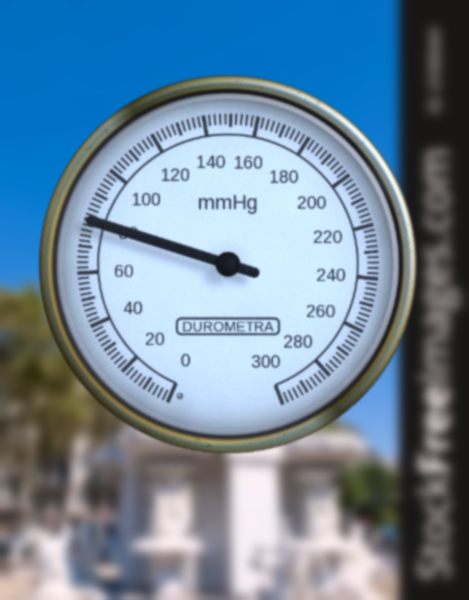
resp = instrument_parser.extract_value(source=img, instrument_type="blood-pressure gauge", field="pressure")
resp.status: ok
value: 80 mmHg
